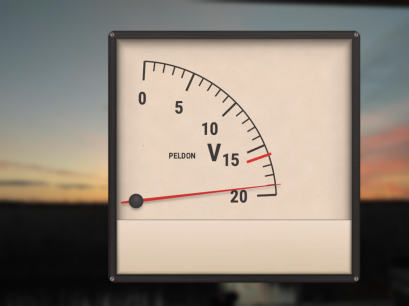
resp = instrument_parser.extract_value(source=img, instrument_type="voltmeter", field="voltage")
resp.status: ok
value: 19 V
